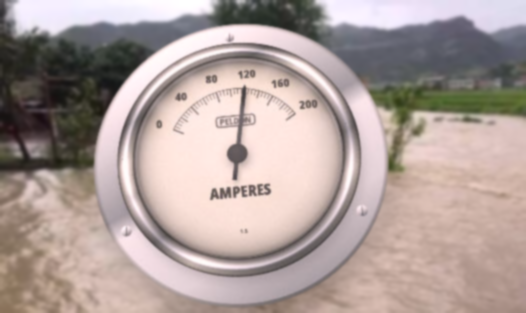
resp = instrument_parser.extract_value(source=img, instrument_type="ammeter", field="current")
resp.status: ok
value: 120 A
